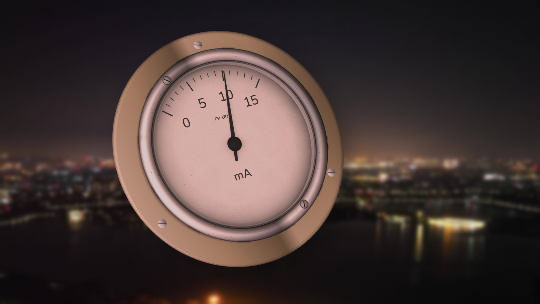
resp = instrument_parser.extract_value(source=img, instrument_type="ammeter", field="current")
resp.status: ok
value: 10 mA
